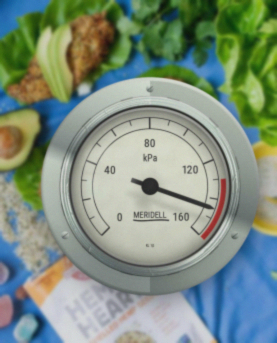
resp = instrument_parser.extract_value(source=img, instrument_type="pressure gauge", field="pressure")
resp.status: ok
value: 145 kPa
